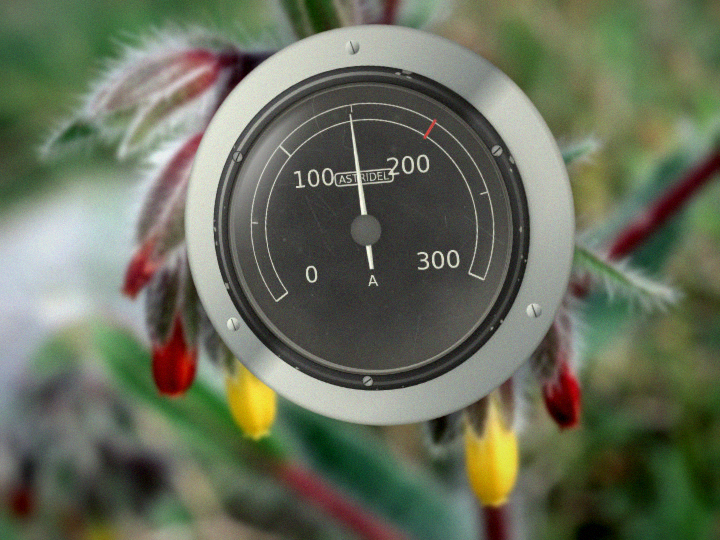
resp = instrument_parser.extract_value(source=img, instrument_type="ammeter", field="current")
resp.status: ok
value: 150 A
